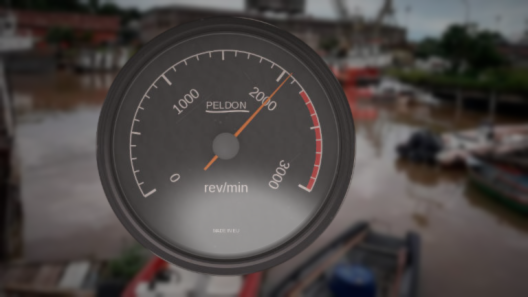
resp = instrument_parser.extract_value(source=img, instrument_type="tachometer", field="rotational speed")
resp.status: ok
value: 2050 rpm
